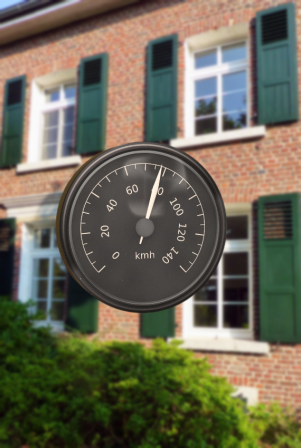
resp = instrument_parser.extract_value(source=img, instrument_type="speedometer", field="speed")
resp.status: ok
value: 77.5 km/h
